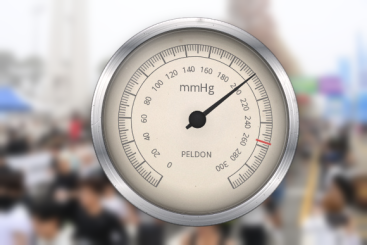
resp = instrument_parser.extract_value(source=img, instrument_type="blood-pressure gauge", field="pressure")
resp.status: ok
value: 200 mmHg
